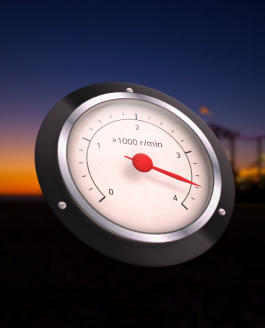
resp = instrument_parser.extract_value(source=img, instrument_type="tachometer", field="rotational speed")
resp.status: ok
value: 3600 rpm
